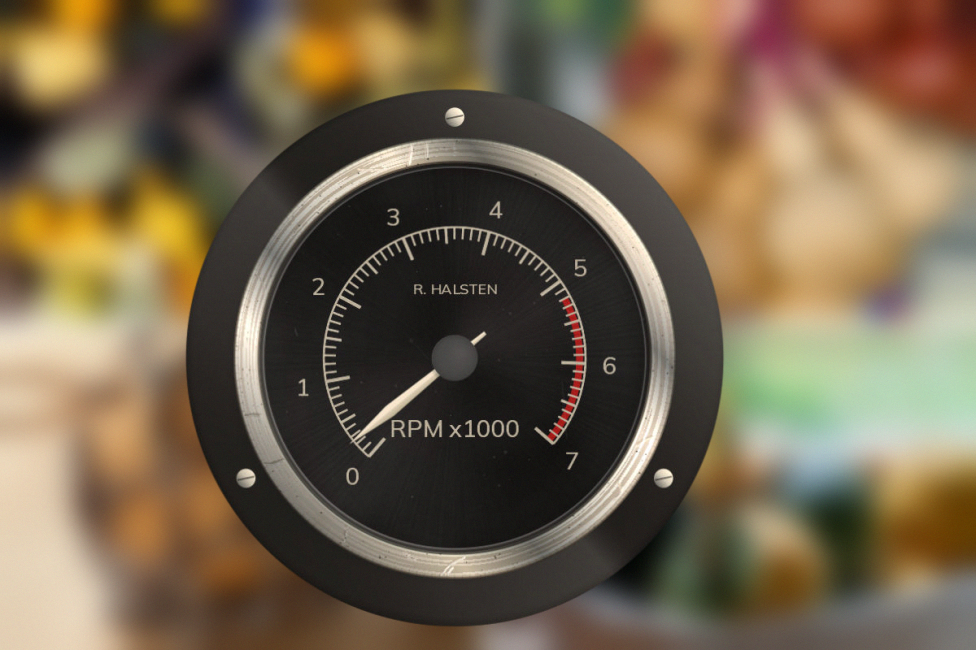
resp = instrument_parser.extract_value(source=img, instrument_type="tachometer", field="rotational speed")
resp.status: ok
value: 250 rpm
